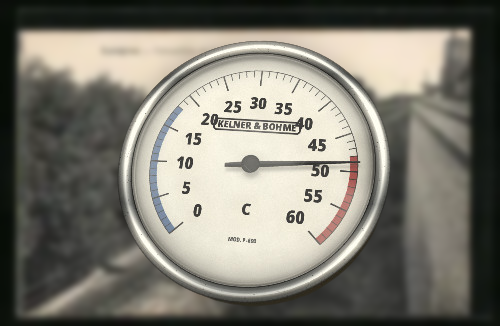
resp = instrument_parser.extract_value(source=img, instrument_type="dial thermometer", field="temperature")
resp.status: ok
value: 49 °C
